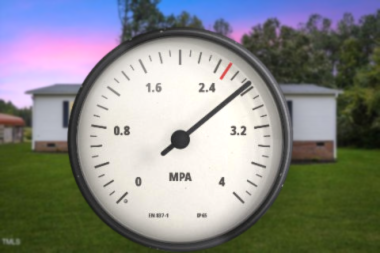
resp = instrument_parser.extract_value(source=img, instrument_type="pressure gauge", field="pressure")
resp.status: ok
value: 2.75 MPa
